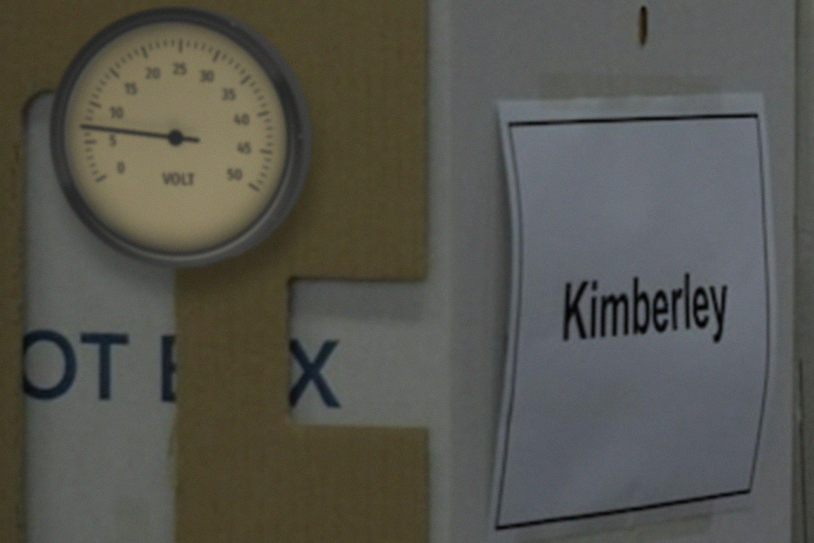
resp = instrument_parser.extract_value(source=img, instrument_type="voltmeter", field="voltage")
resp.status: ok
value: 7 V
